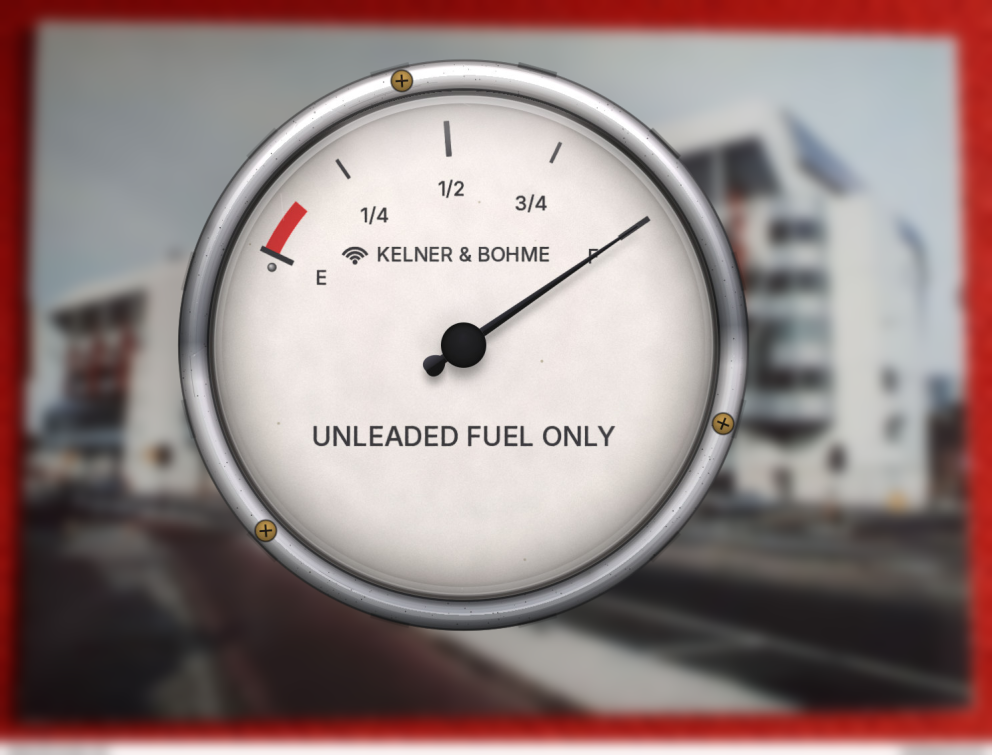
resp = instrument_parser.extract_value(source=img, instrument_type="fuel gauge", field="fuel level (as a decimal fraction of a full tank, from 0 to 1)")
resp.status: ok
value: 1
